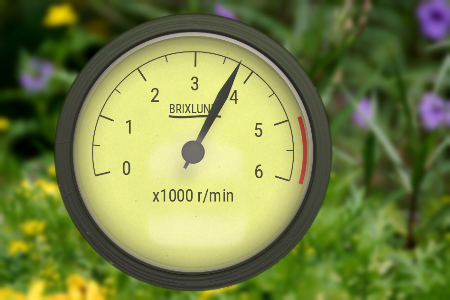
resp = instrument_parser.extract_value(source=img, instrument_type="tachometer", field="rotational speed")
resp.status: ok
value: 3750 rpm
